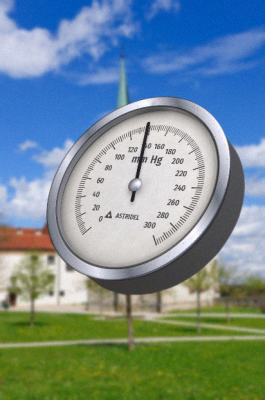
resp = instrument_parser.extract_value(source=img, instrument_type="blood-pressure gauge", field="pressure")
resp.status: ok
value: 140 mmHg
